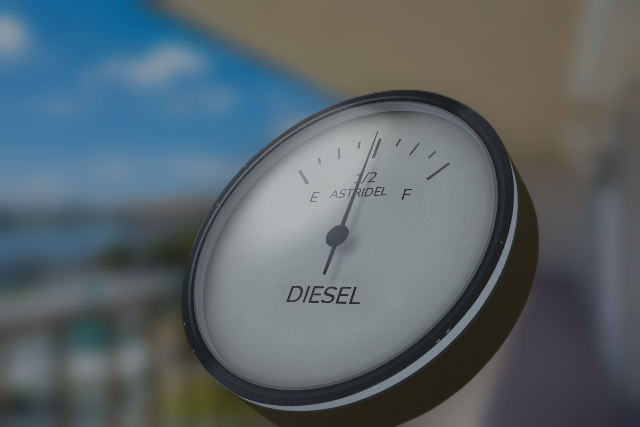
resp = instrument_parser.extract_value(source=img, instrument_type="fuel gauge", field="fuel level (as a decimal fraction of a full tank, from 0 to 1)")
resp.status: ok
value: 0.5
